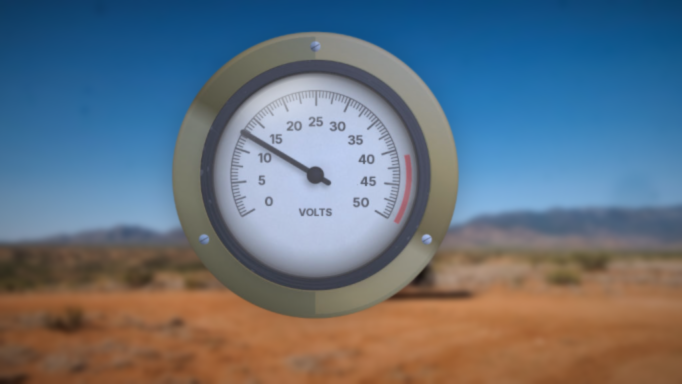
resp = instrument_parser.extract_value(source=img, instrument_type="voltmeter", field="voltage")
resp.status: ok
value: 12.5 V
